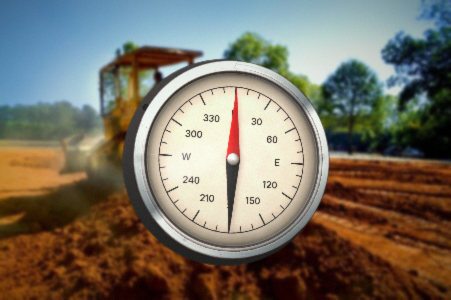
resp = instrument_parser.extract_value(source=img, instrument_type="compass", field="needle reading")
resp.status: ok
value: 0 °
